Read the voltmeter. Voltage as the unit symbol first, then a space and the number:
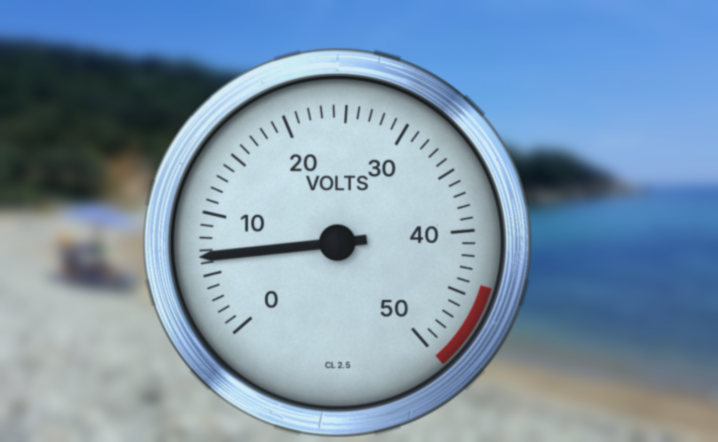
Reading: V 6.5
